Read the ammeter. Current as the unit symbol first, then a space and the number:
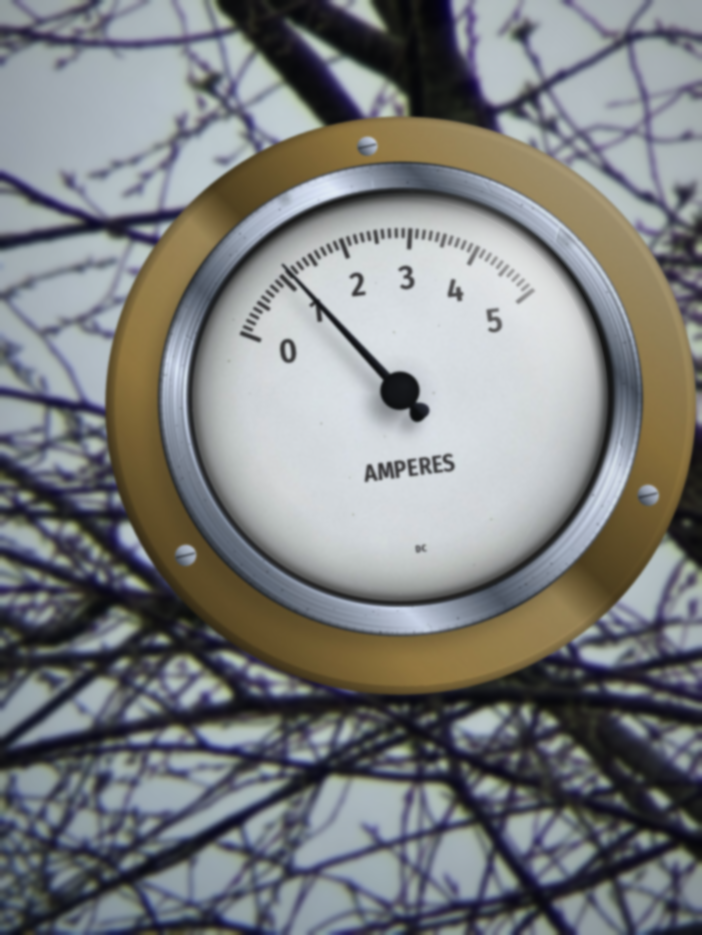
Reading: A 1.1
